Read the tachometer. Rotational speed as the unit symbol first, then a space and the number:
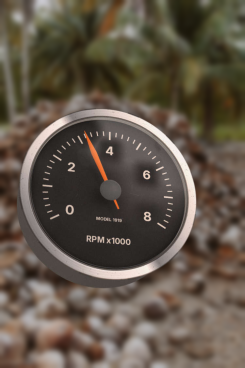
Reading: rpm 3200
